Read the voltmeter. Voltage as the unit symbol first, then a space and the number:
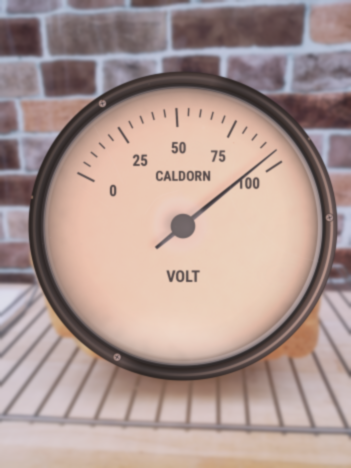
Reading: V 95
